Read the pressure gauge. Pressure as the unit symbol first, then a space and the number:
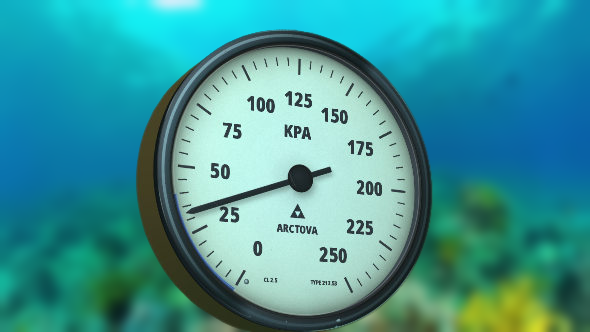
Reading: kPa 32.5
